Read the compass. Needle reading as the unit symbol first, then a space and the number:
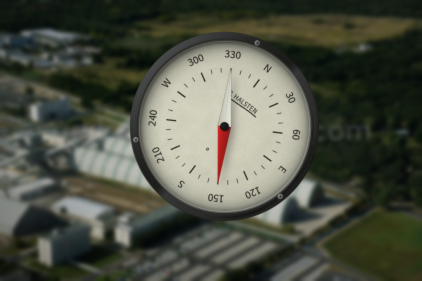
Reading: ° 150
